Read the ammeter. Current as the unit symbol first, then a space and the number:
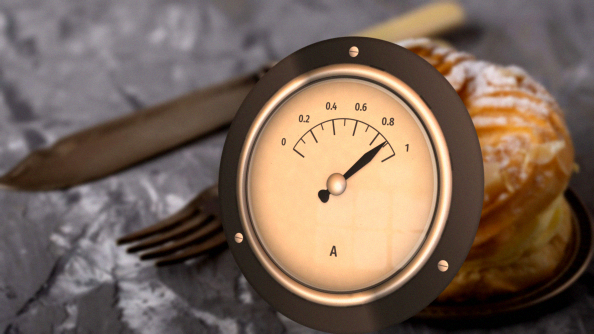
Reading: A 0.9
